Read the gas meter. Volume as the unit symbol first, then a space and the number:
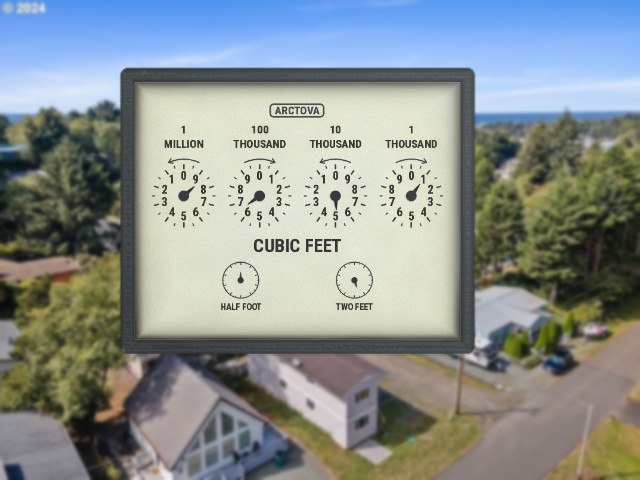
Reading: ft³ 865100
